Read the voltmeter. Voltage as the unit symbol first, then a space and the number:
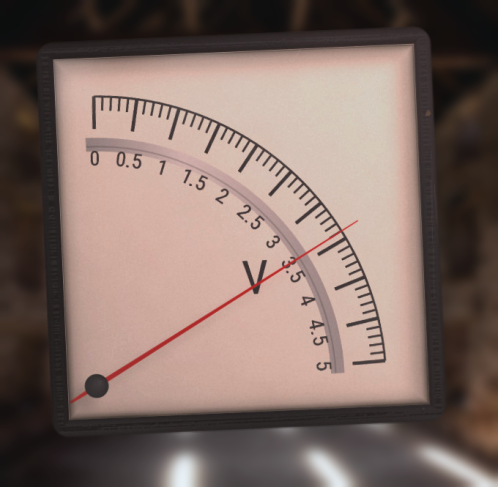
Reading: V 3.4
